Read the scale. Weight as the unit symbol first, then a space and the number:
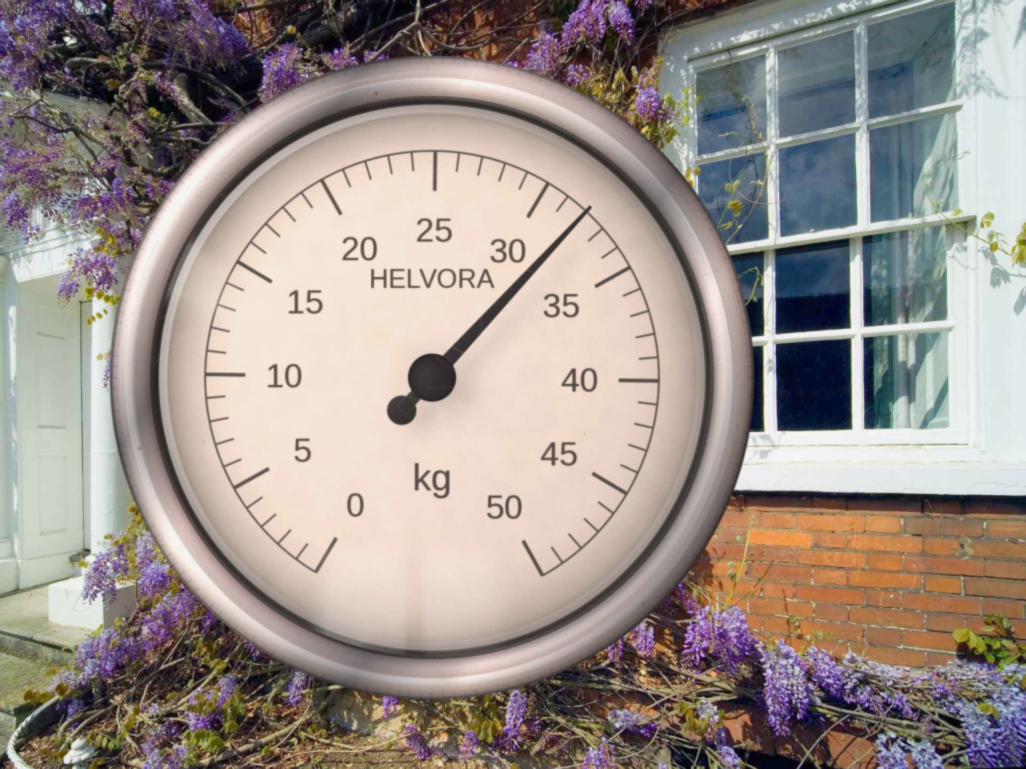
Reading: kg 32
